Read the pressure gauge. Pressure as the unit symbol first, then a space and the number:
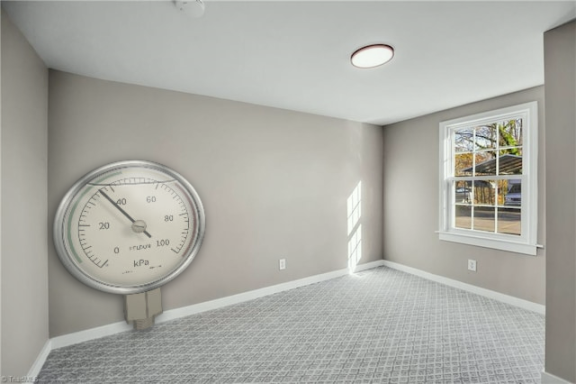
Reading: kPa 36
